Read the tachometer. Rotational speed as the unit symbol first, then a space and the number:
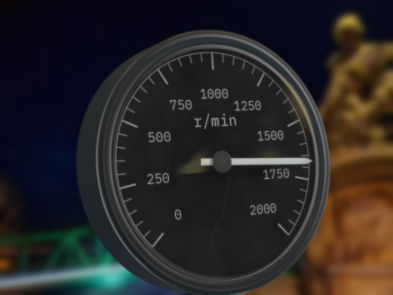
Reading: rpm 1675
